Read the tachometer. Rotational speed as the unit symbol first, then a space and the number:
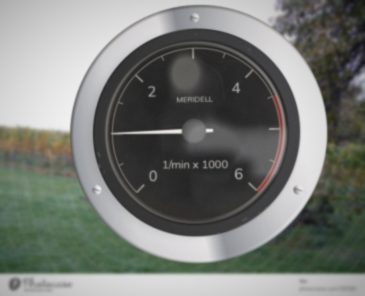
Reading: rpm 1000
